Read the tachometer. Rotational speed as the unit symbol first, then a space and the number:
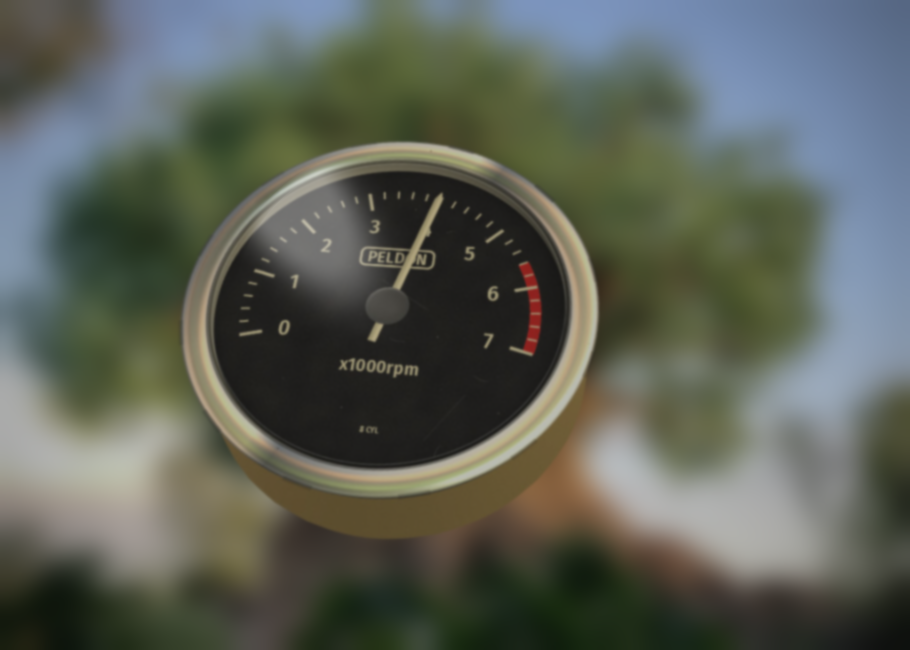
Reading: rpm 4000
